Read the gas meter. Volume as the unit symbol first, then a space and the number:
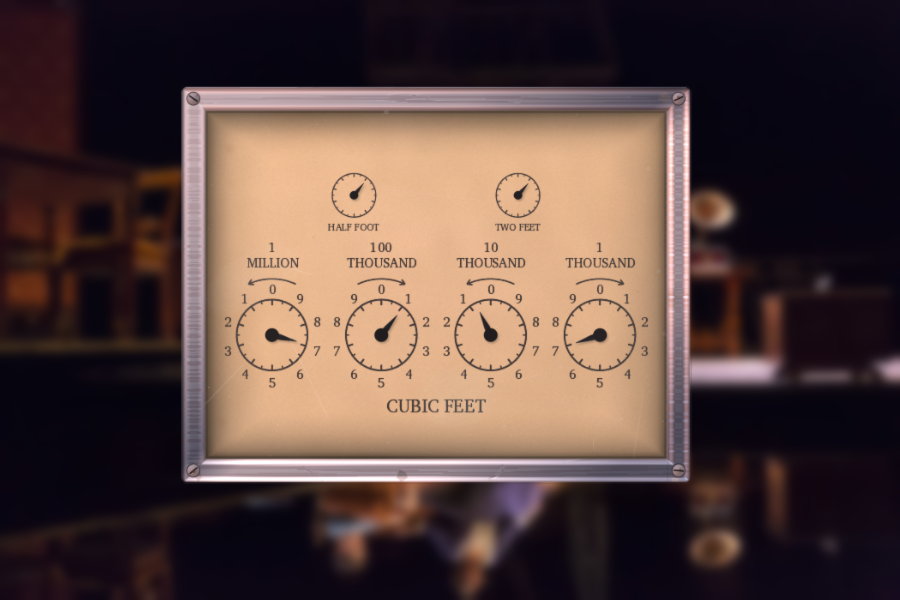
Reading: ft³ 710700
